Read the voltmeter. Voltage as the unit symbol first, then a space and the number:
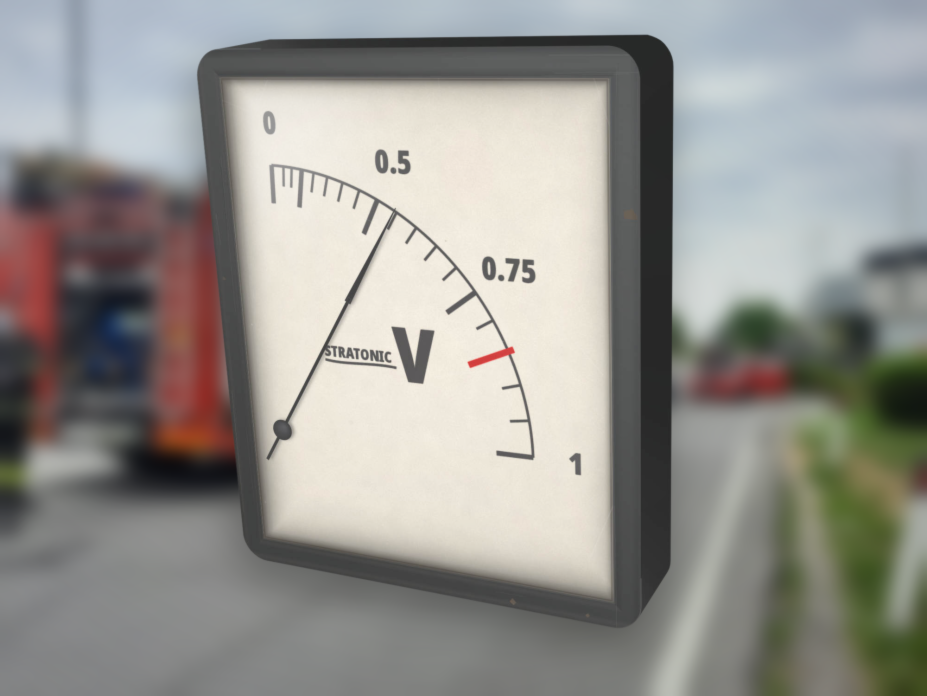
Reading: V 0.55
